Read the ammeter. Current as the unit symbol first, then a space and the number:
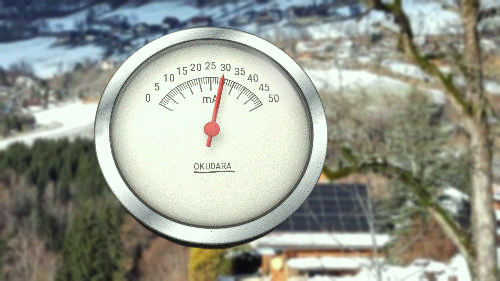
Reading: mA 30
